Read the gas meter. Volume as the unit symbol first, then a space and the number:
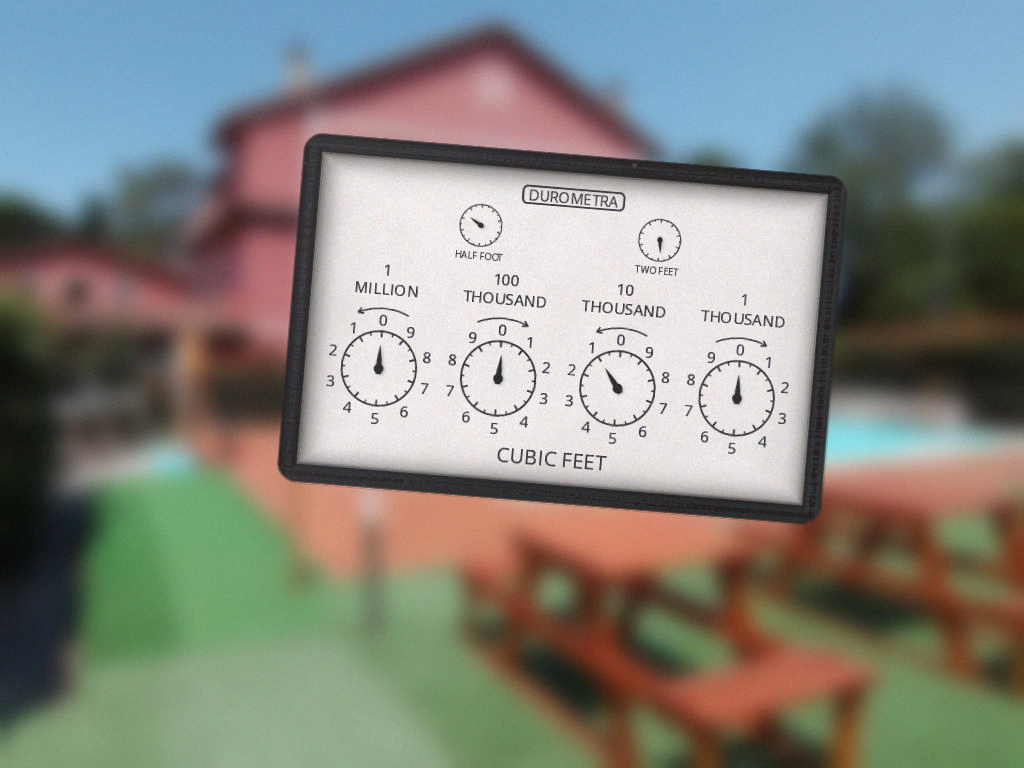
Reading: ft³ 1000
